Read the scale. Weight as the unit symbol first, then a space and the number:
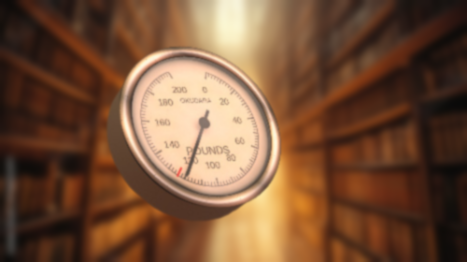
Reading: lb 120
